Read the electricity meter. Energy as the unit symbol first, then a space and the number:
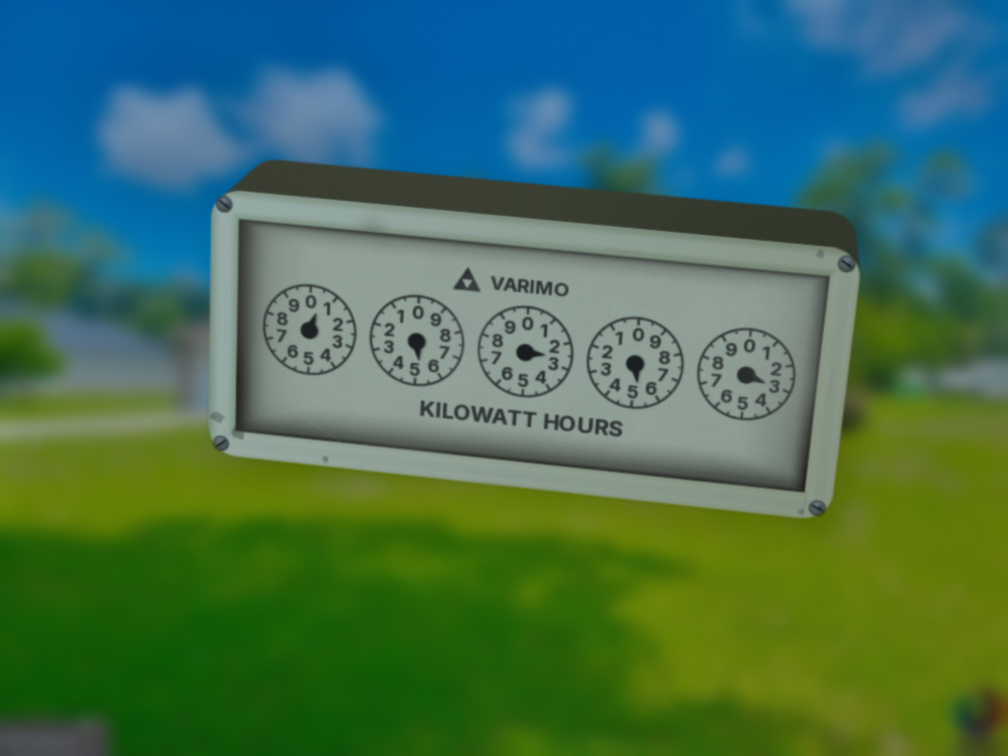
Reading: kWh 5253
